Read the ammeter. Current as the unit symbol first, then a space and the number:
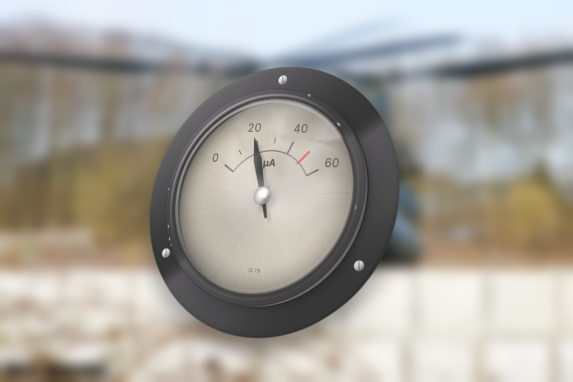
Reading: µA 20
